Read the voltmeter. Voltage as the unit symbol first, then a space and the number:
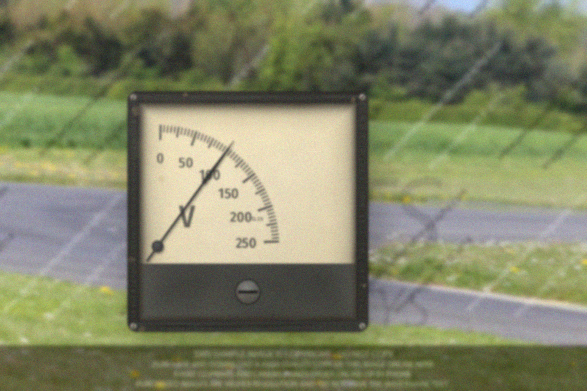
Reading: V 100
